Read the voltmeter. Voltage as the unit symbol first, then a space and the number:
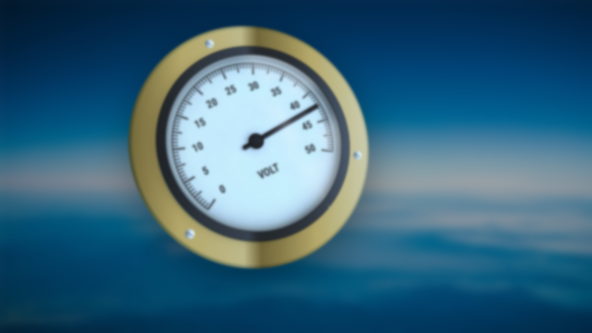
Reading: V 42.5
